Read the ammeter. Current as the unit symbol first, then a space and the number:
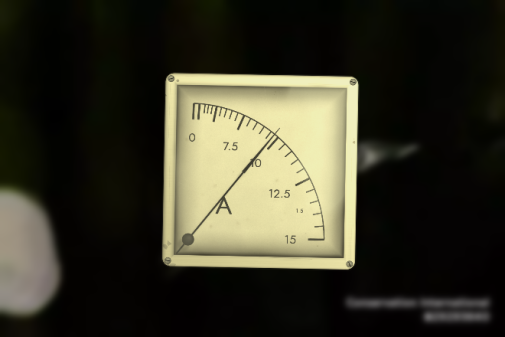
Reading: A 9.75
